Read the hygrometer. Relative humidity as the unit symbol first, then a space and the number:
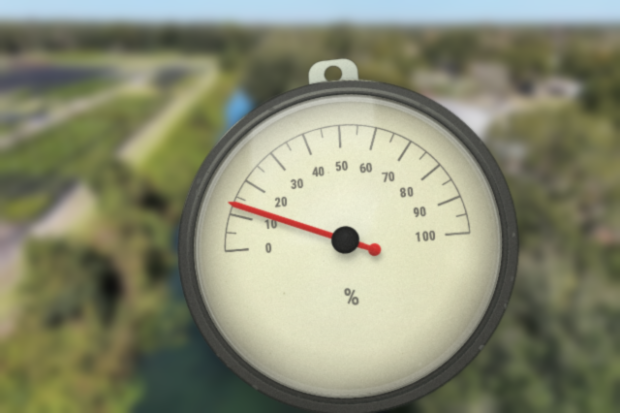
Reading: % 12.5
